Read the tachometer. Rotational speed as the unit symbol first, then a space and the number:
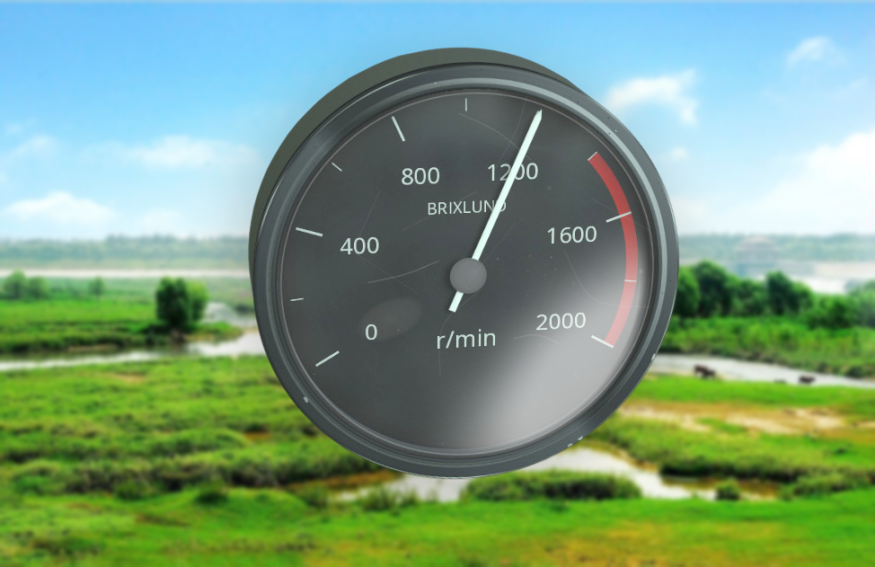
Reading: rpm 1200
